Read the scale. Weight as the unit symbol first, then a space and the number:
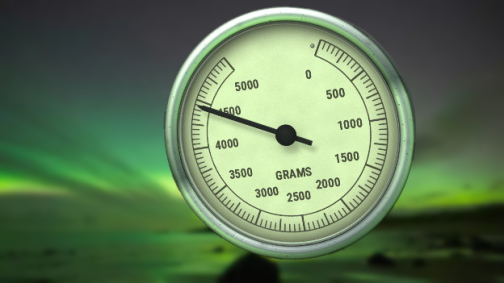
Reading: g 4450
